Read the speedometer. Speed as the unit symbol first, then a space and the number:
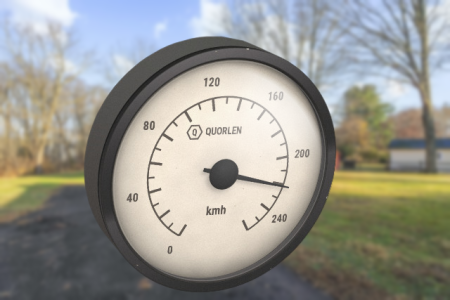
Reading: km/h 220
